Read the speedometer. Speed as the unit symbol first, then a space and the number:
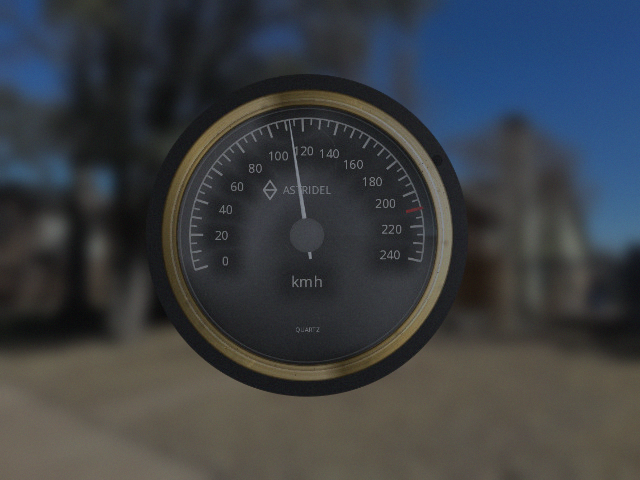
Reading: km/h 112.5
